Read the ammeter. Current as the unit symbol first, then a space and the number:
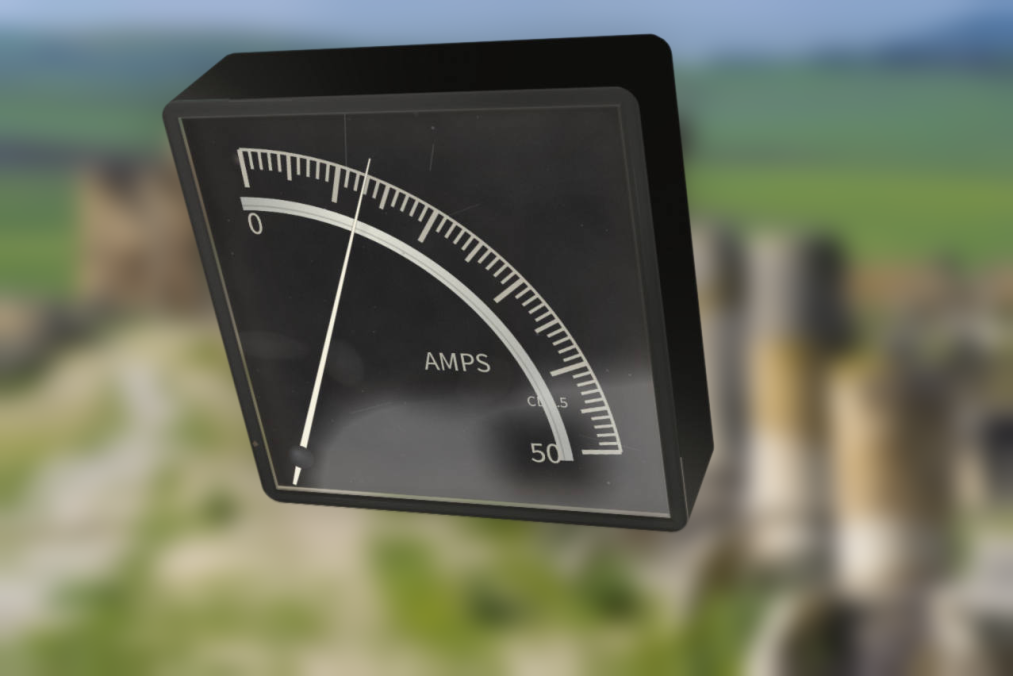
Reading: A 13
